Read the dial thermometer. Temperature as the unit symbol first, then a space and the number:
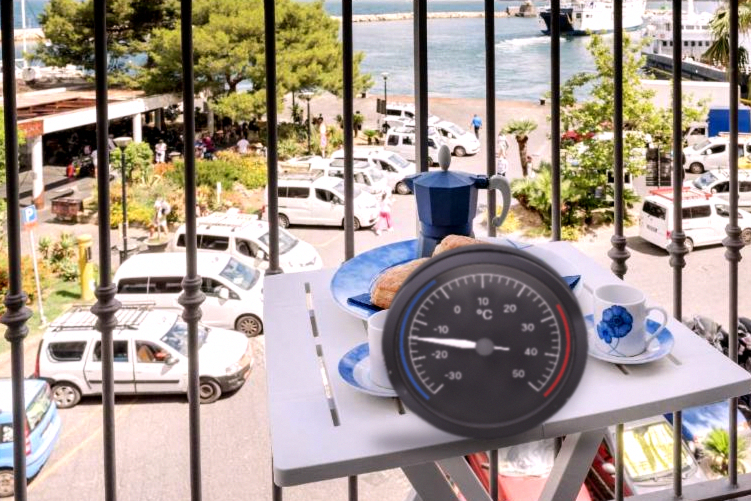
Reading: °C -14
